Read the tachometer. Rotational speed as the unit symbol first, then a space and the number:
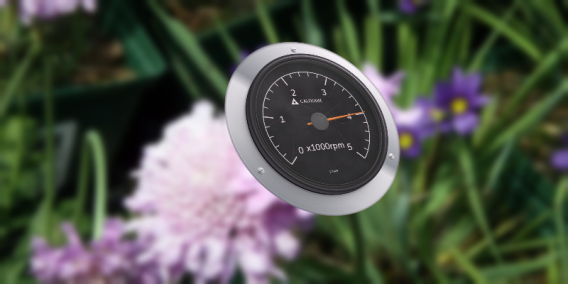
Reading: rpm 4000
